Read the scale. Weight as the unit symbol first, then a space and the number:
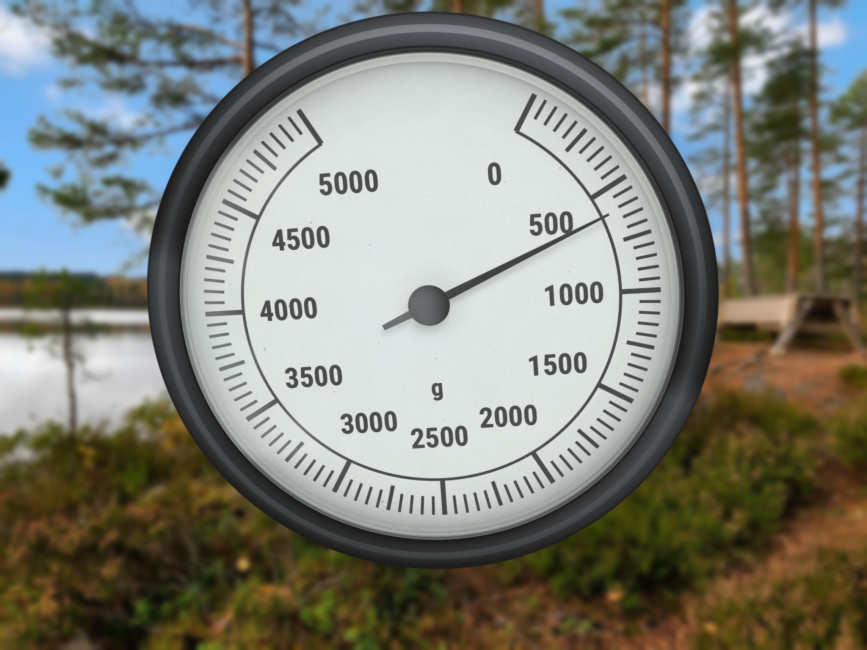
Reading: g 600
